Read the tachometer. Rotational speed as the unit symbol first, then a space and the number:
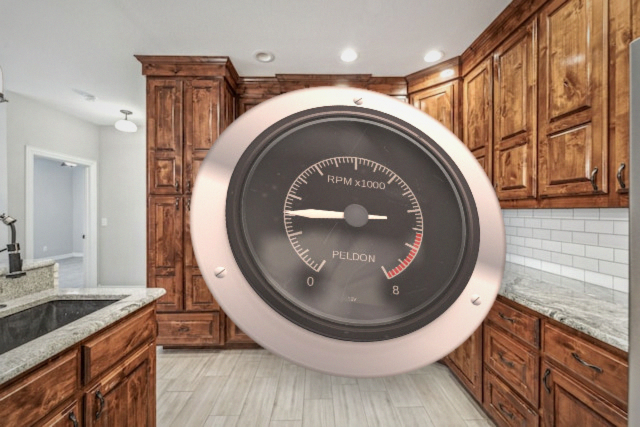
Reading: rpm 1500
